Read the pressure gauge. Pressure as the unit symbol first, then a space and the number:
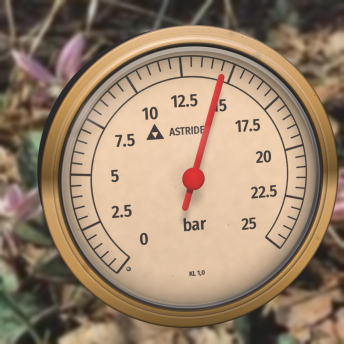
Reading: bar 14.5
